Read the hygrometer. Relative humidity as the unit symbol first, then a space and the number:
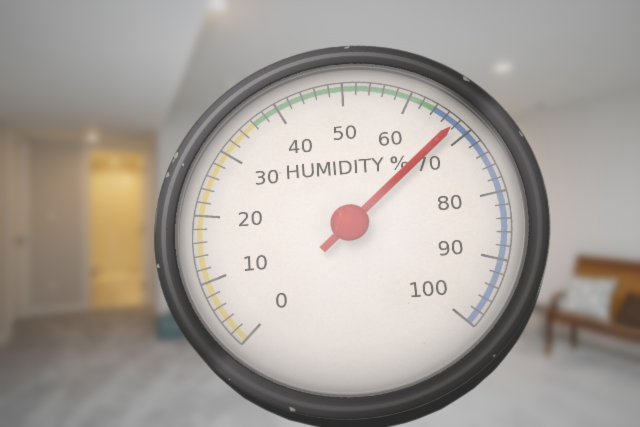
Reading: % 68
